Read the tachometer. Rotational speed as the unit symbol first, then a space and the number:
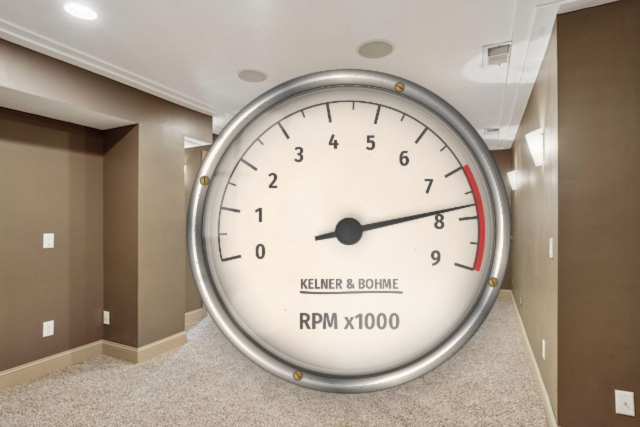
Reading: rpm 7750
